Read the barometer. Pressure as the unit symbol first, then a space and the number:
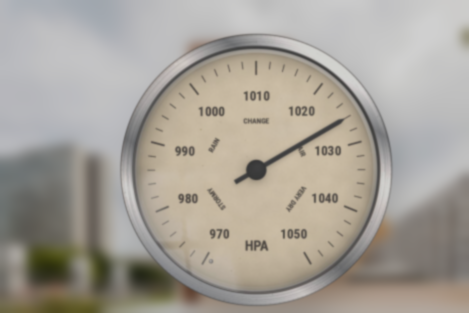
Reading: hPa 1026
